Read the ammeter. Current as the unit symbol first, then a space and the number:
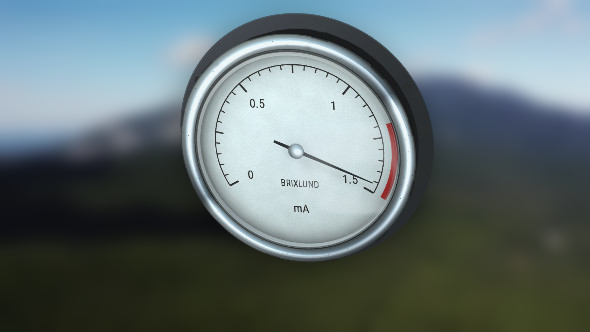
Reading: mA 1.45
